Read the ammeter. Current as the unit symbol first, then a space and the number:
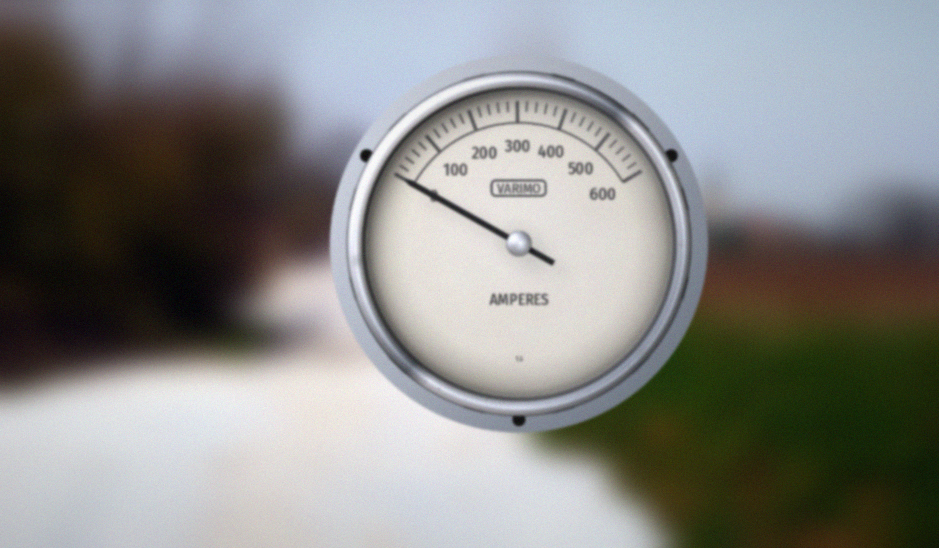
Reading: A 0
